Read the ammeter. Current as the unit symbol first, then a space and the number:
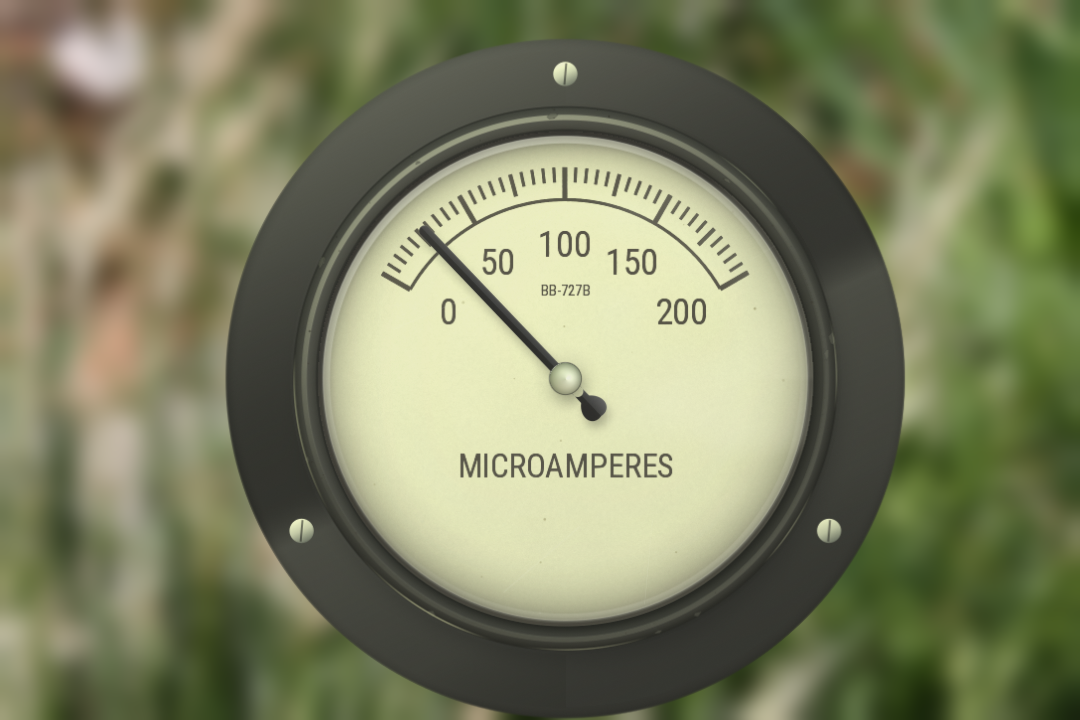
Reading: µA 27.5
